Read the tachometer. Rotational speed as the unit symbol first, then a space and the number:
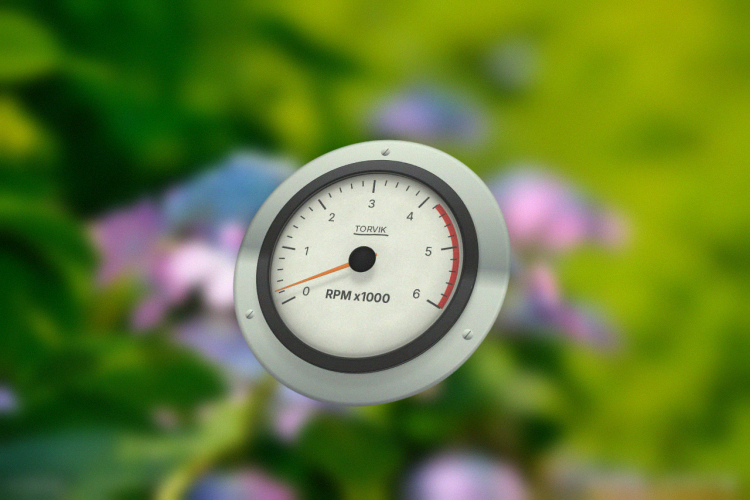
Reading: rpm 200
